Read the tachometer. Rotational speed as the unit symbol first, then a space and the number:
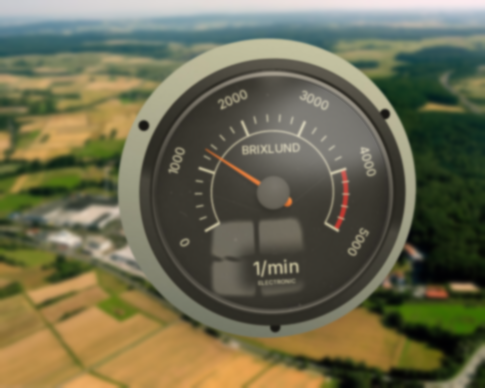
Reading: rpm 1300
